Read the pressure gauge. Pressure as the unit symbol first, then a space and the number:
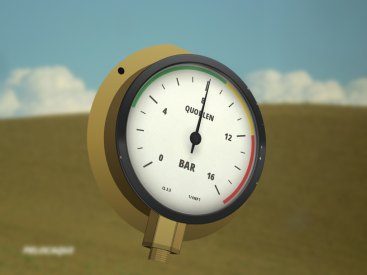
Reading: bar 8
